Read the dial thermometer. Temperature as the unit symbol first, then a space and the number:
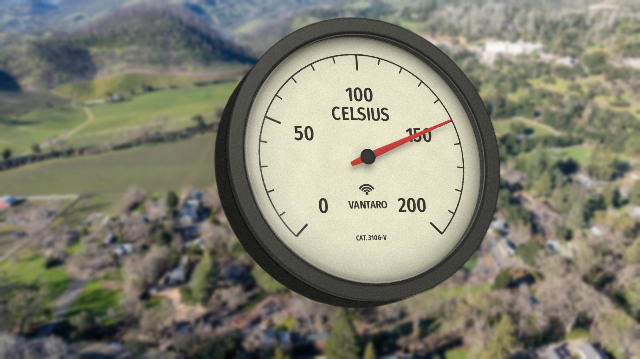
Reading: °C 150
